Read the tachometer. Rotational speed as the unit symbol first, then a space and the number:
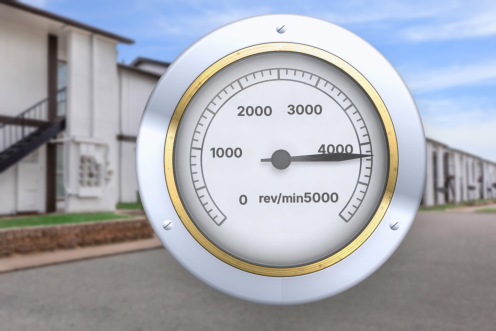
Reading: rpm 4150
